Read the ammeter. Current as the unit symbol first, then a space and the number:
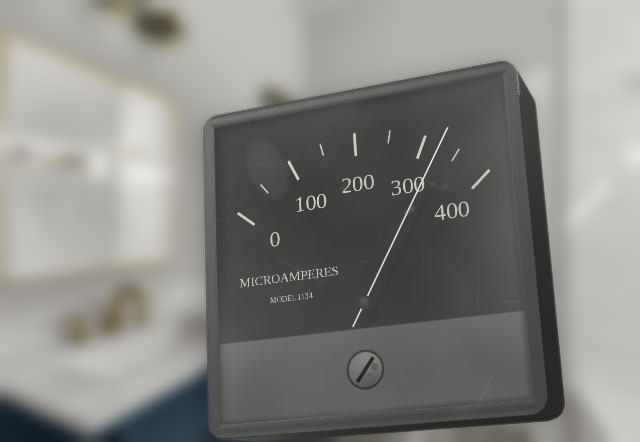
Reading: µA 325
